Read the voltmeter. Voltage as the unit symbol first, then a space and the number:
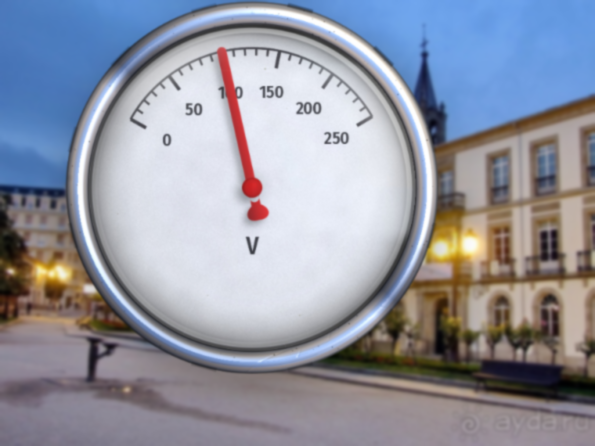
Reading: V 100
